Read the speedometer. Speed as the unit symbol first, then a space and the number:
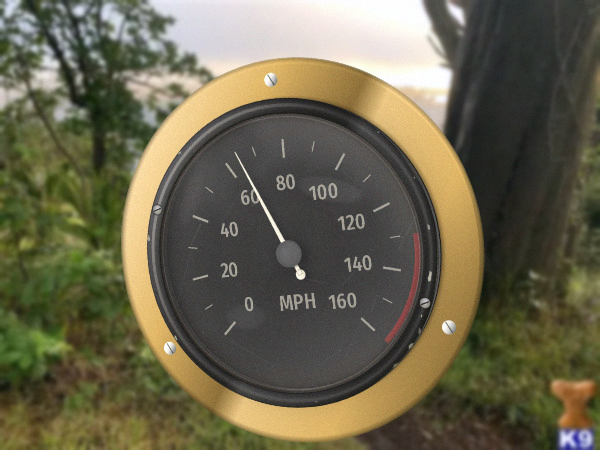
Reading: mph 65
